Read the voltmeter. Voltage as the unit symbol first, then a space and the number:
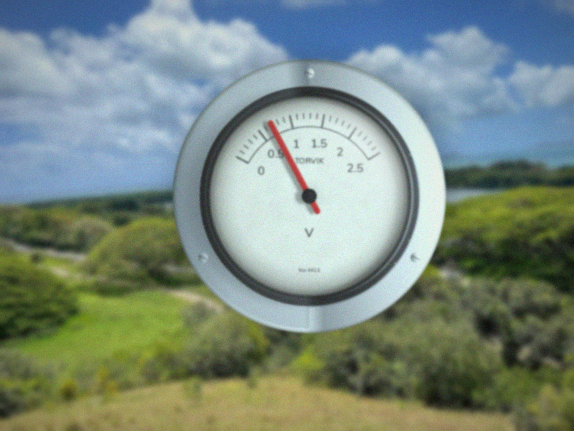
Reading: V 0.7
